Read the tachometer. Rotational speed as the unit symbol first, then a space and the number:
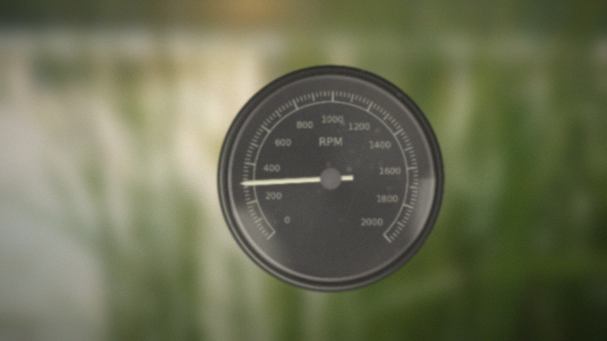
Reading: rpm 300
